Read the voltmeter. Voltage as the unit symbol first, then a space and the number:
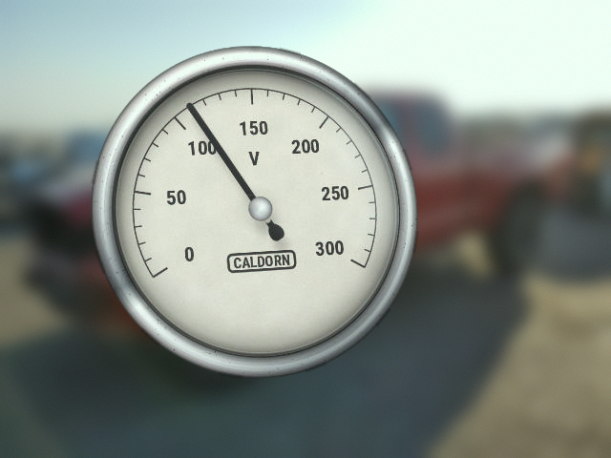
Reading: V 110
